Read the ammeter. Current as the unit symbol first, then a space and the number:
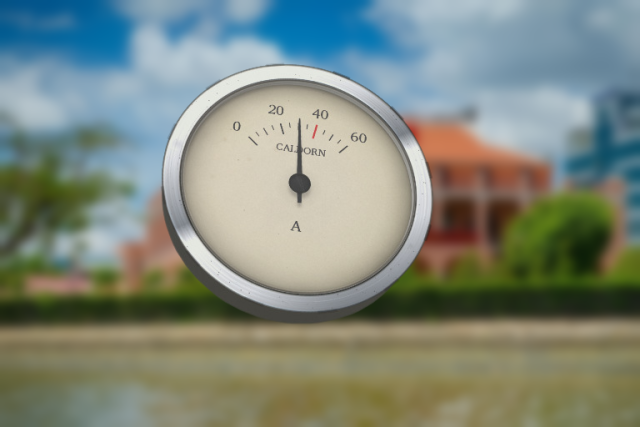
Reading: A 30
